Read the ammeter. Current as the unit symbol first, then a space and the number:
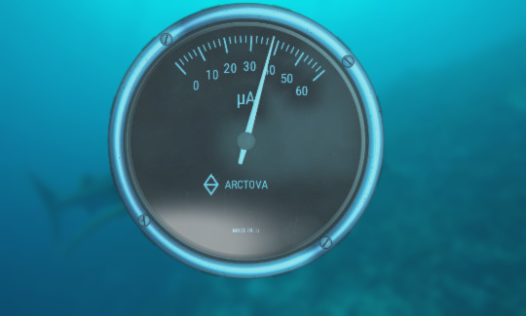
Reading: µA 38
